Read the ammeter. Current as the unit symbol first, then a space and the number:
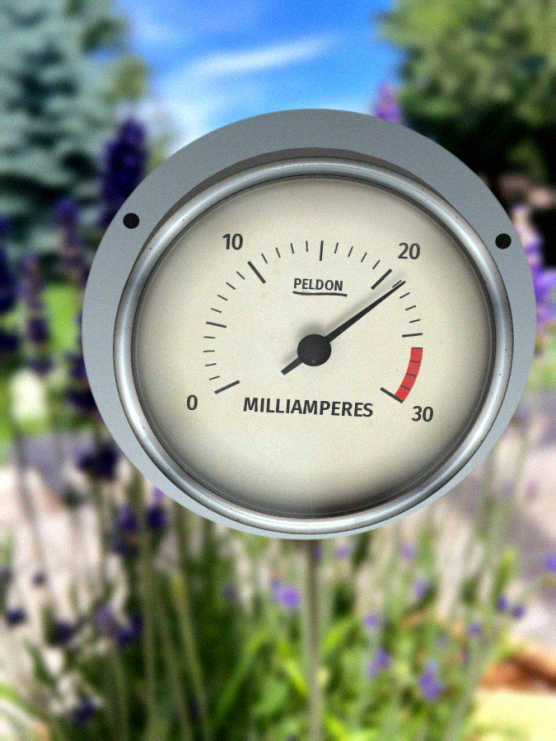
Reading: mA 21
